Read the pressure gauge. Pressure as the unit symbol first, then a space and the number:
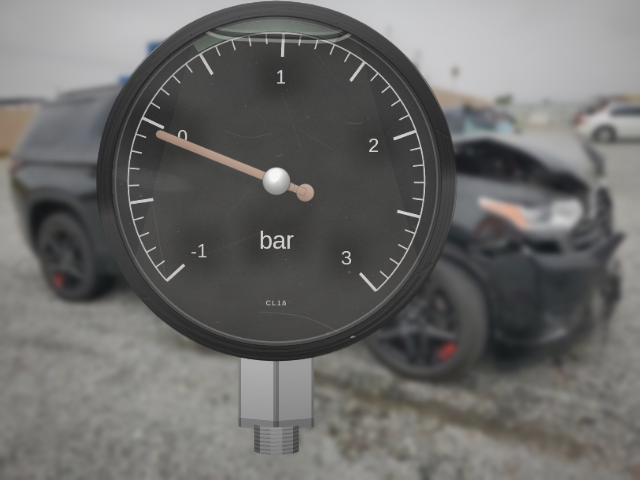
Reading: bar -0.05
